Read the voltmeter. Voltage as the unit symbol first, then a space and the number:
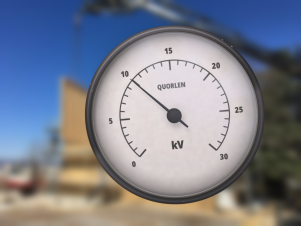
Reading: kV 10
